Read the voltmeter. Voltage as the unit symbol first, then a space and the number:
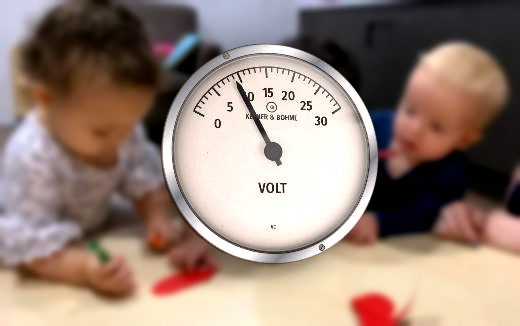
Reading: V 9
